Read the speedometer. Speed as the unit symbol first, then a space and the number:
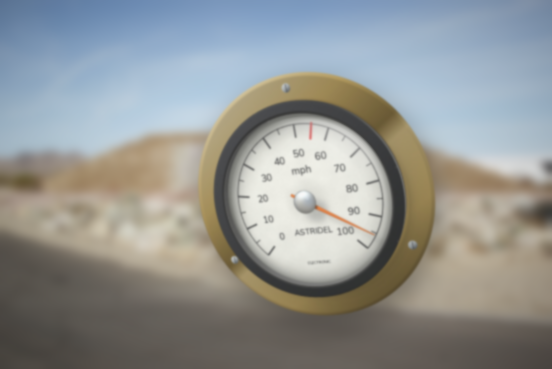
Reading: mph 95
